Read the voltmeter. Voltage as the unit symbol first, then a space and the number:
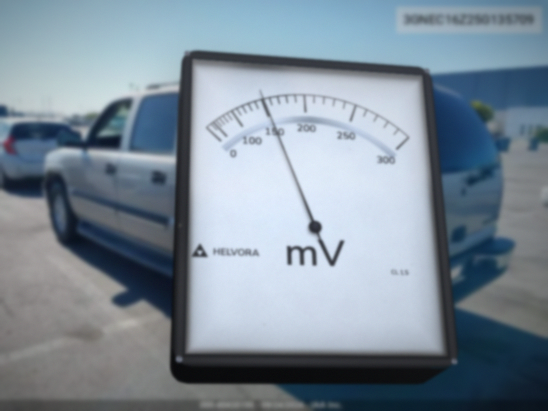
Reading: mV 150
